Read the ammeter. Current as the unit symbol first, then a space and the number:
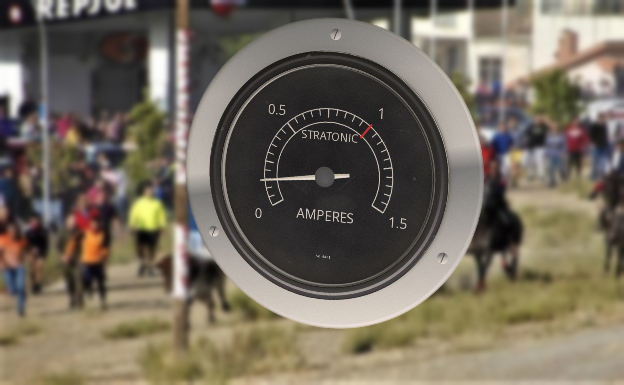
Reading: A 0.15
